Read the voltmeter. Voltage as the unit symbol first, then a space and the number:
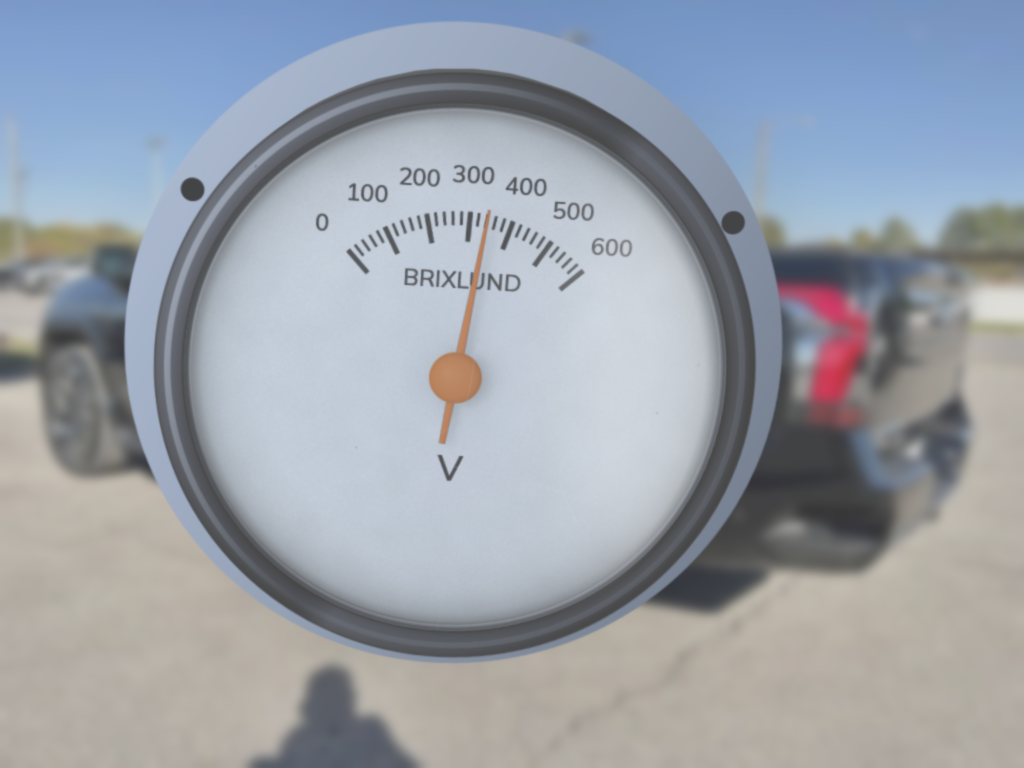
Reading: V 340
